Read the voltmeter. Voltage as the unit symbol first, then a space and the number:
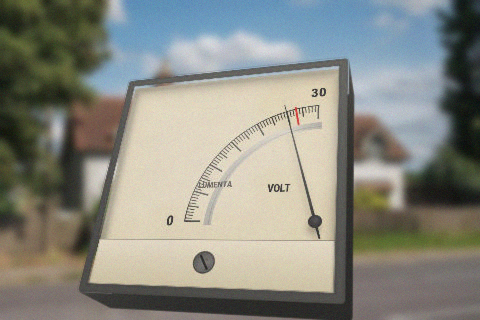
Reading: V 25
